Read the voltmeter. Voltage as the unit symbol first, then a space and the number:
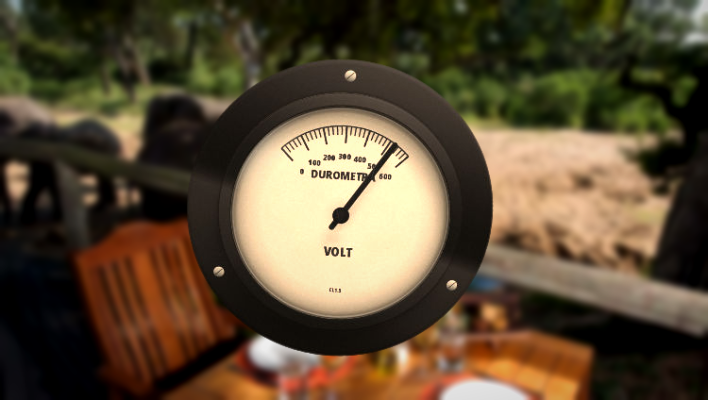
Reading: V 520
